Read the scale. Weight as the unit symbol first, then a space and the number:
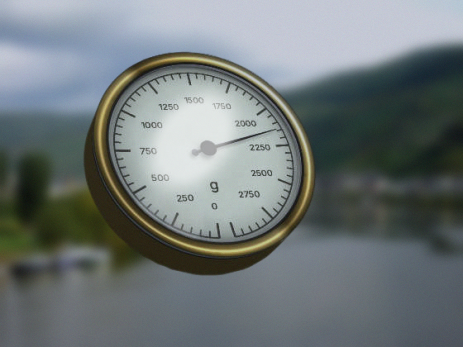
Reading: g 2150
